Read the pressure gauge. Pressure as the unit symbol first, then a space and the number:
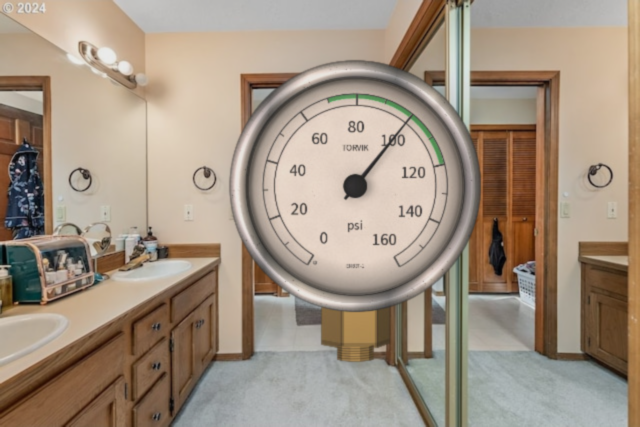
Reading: psi 100
